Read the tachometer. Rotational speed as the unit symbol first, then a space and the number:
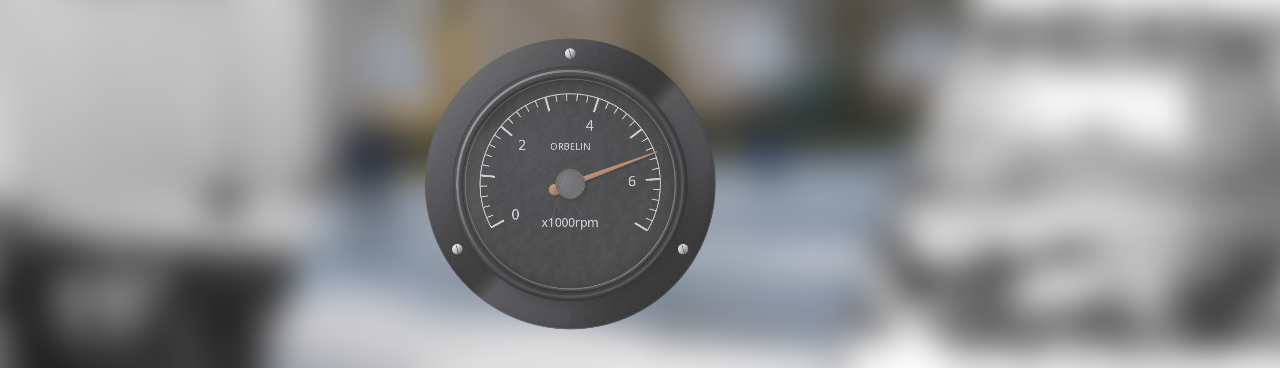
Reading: rpm 5500
